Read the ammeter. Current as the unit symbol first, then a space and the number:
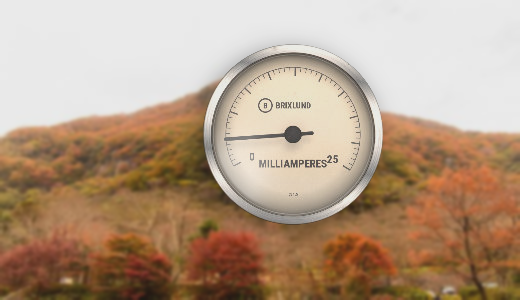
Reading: mA 2.5
